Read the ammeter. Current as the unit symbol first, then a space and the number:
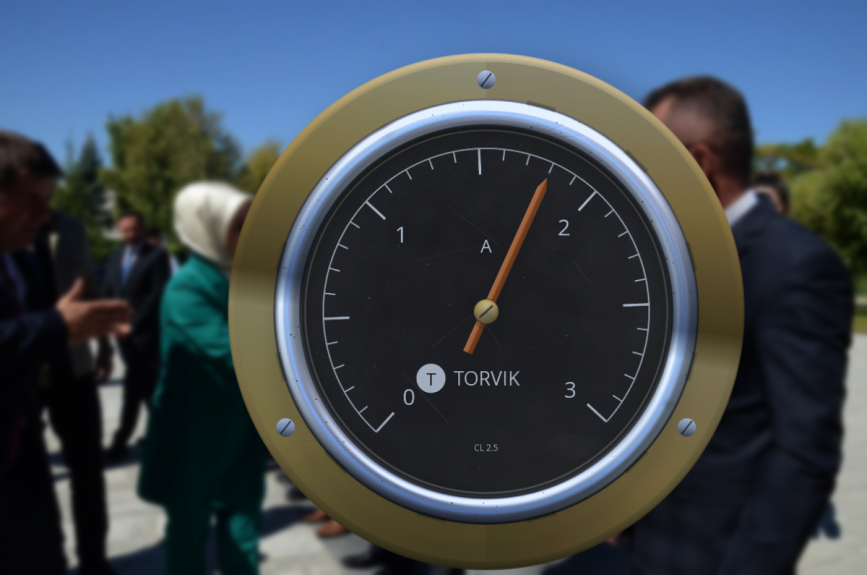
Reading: A 1.8
